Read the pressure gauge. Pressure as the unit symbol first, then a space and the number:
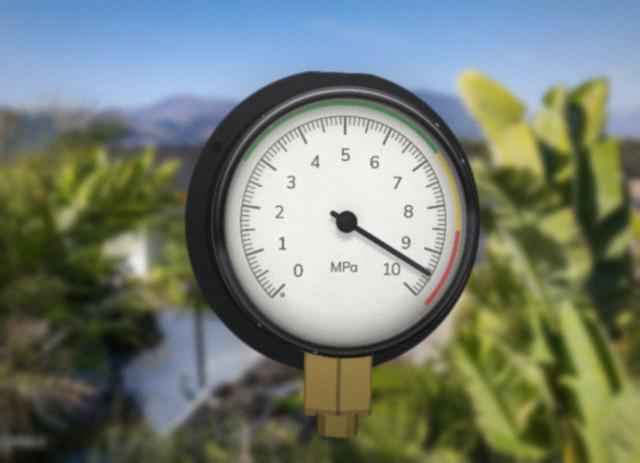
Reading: MPa 9.5
